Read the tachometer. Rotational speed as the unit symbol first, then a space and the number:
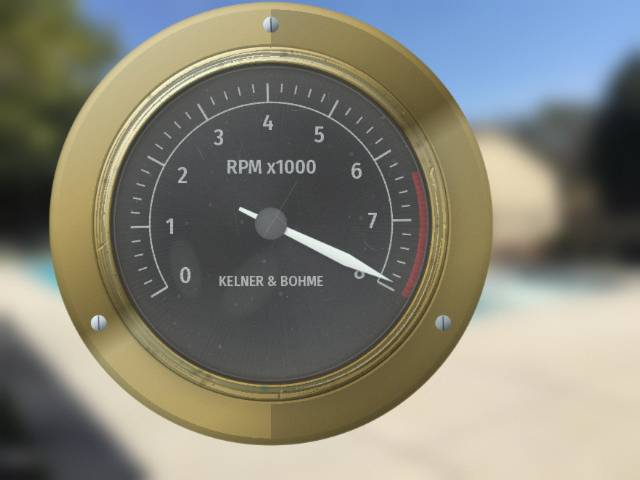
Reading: rpm 7900
